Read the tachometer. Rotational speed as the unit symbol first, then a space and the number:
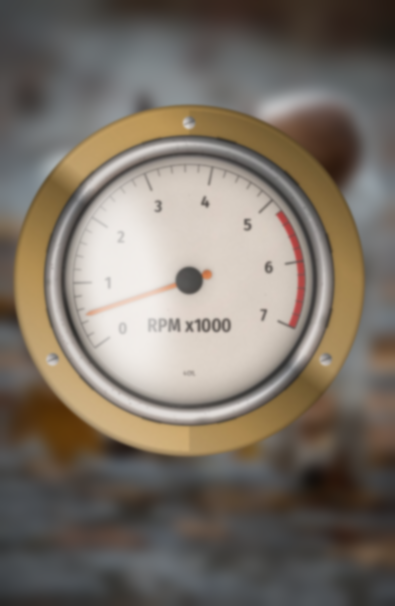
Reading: rpm 500
